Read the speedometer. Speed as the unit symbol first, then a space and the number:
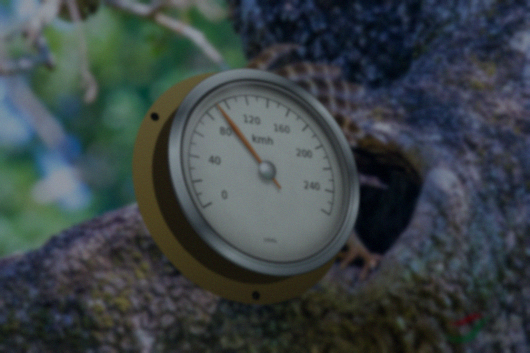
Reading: km/h 90
